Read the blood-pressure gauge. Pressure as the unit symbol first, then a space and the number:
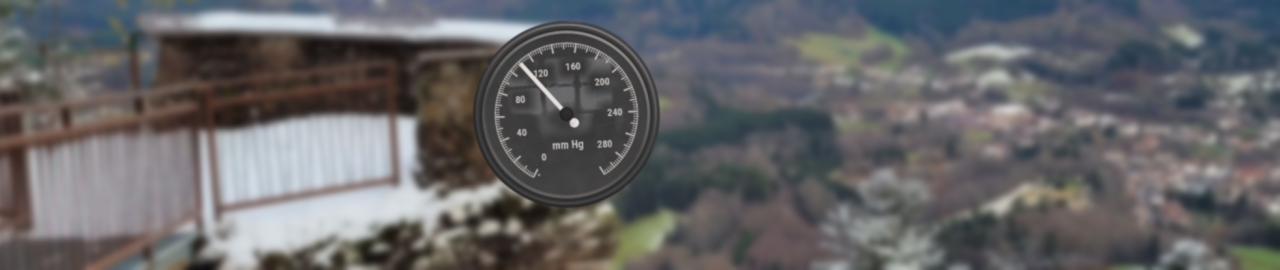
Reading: mmHg 110
